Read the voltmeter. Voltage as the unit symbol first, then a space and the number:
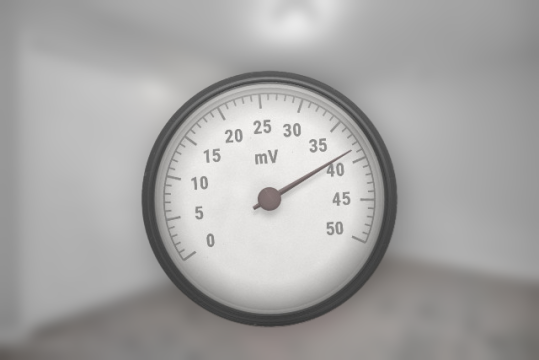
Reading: mV 38.5
